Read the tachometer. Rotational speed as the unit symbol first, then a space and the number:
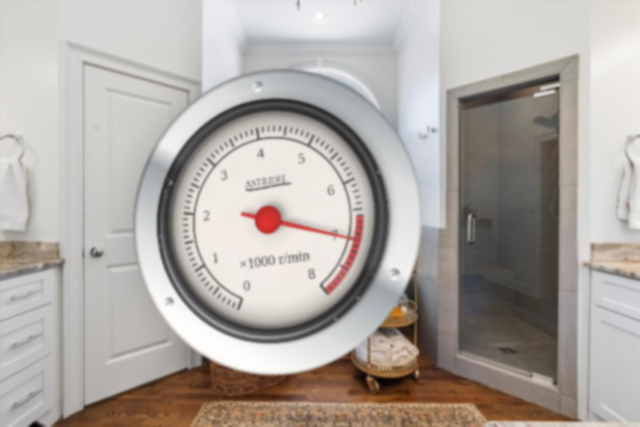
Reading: rpm 7000
